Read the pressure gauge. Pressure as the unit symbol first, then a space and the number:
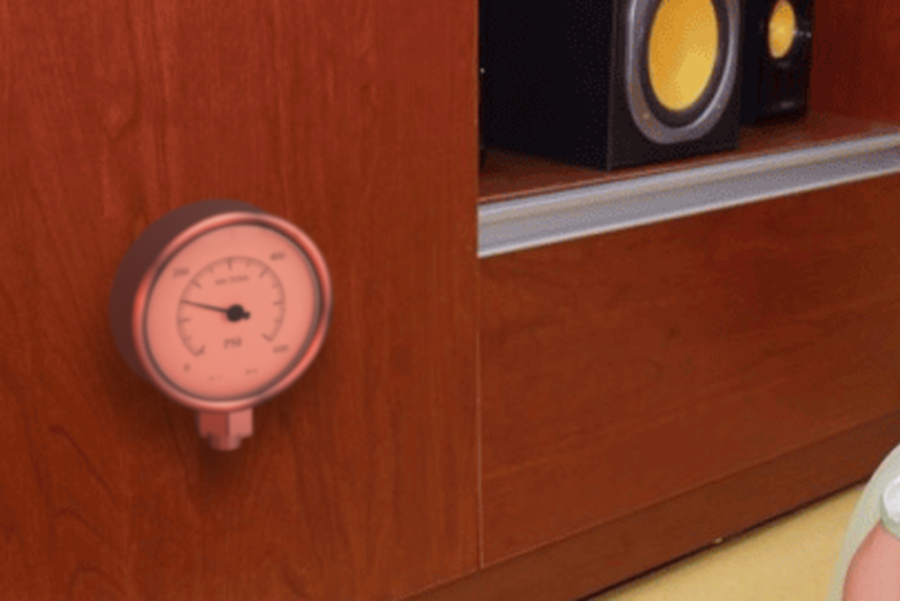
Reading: psi 150
